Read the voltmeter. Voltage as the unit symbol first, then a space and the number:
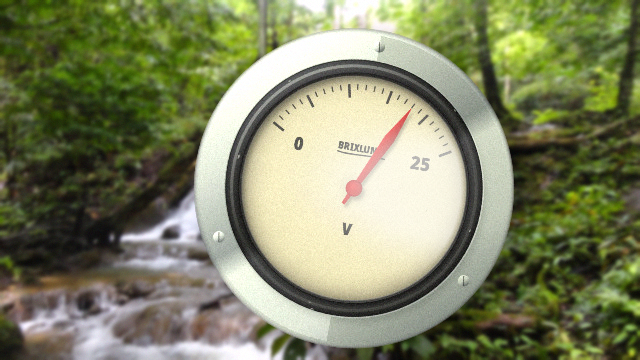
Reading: V 18
